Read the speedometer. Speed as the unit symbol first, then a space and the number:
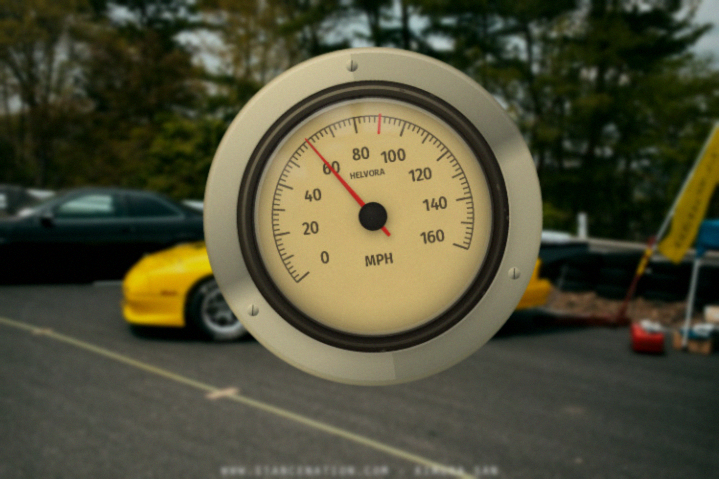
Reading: mph 60
